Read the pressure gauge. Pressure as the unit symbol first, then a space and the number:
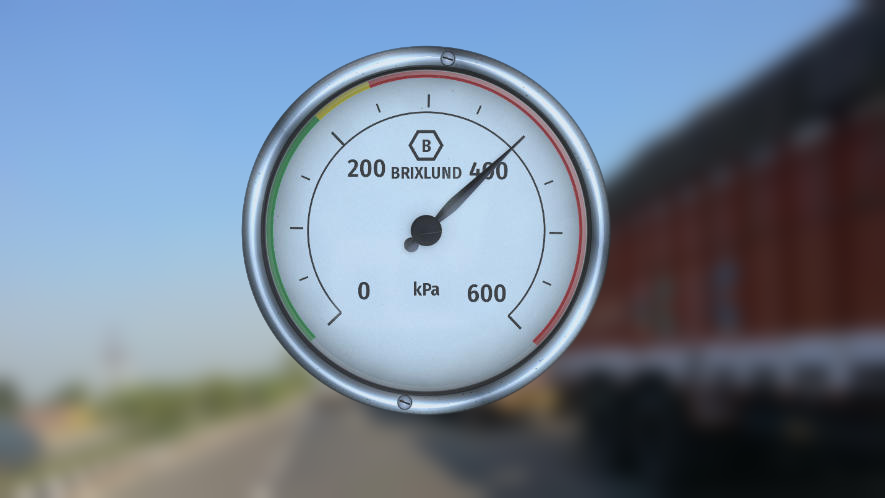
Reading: kPa 400
